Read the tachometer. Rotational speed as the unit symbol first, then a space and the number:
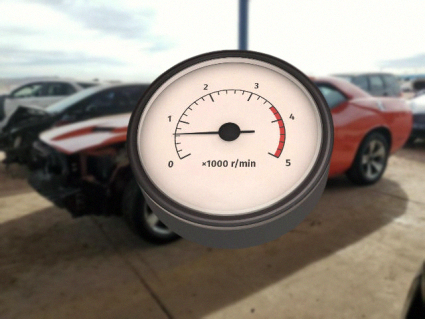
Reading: rpm 600
